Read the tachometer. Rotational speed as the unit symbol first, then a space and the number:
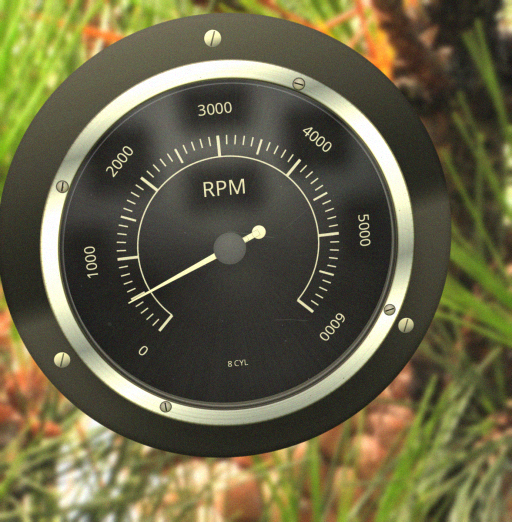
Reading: rpm 500
